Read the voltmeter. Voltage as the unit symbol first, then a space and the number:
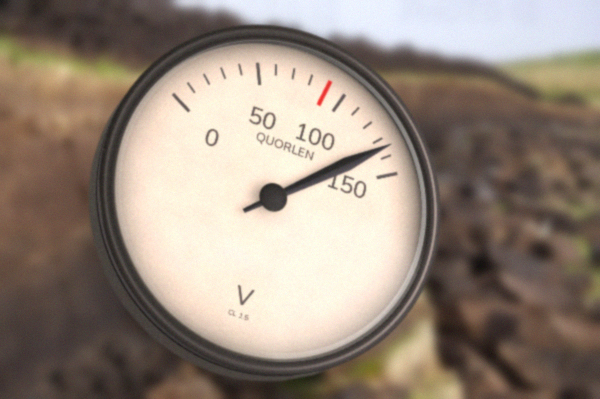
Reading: V 135
